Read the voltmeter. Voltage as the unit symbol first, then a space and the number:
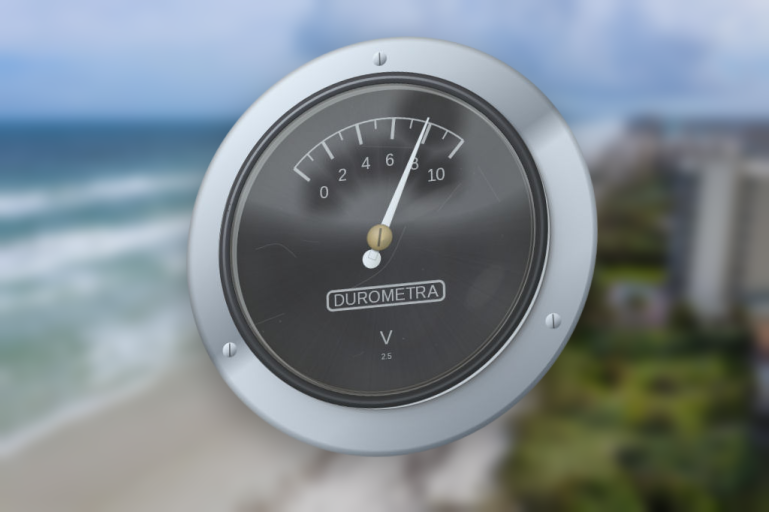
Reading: V 8
